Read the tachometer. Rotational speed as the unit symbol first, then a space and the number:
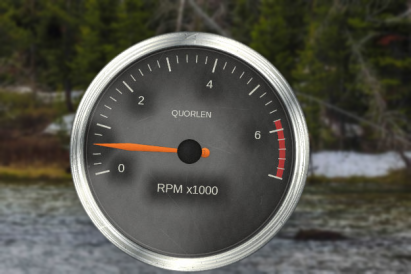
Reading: rpm 600
